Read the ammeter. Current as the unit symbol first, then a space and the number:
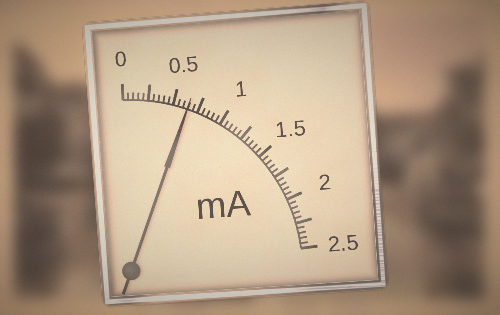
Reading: mA 0.65
